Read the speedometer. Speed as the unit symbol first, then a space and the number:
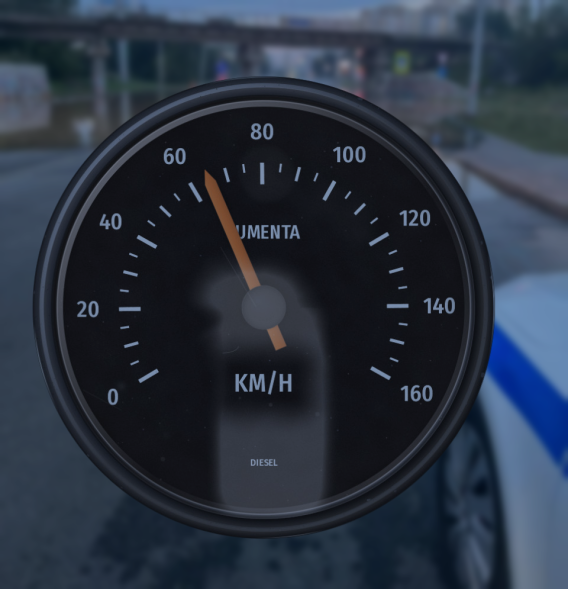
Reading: km/h 65
